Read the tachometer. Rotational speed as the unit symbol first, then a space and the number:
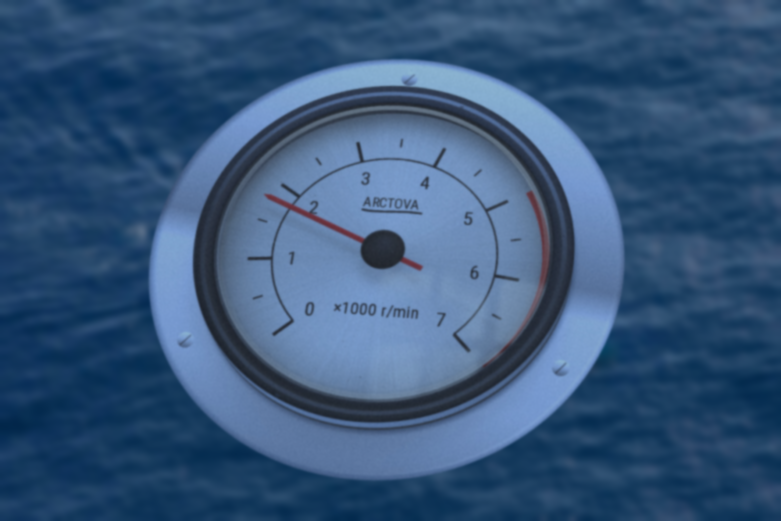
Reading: rpm 1750
